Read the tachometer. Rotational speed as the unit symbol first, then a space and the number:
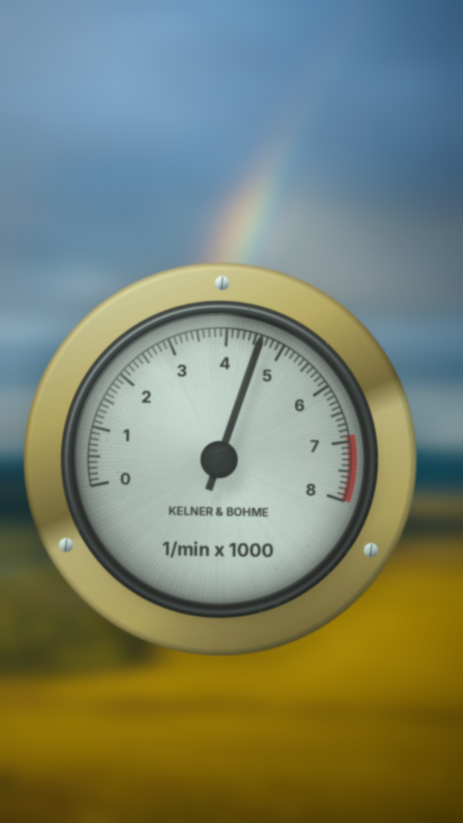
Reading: rpm 4600
